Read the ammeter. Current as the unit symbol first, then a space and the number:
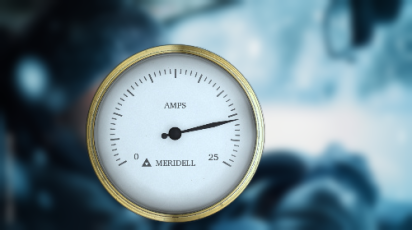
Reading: A 20.5
